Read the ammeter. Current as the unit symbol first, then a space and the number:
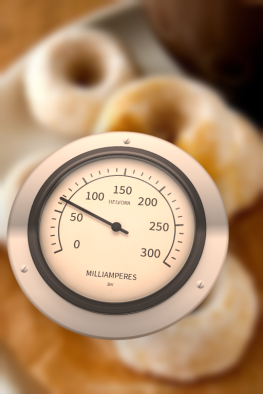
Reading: mA 65
